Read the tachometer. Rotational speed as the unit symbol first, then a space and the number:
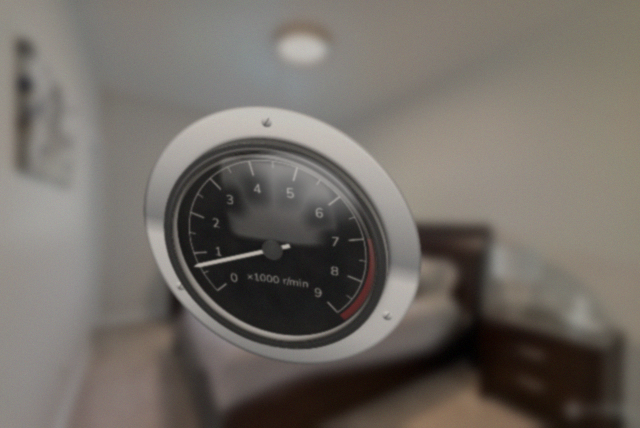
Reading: rpm 750
